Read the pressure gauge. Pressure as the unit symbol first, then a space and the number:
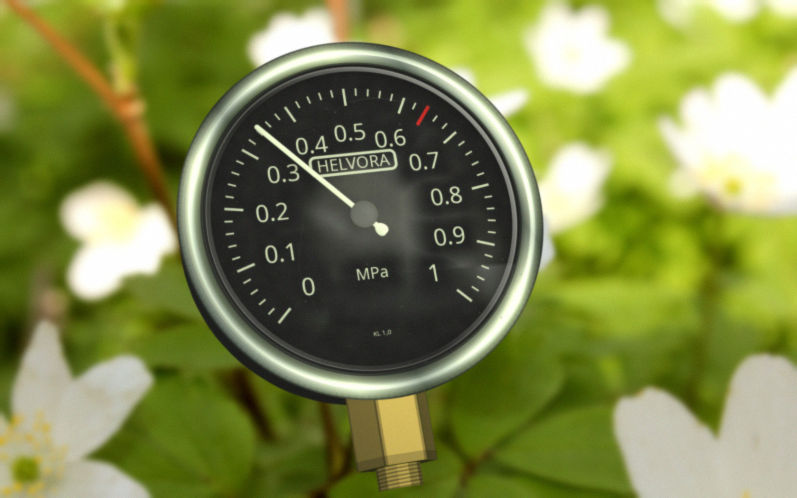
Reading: MPa 0.34
